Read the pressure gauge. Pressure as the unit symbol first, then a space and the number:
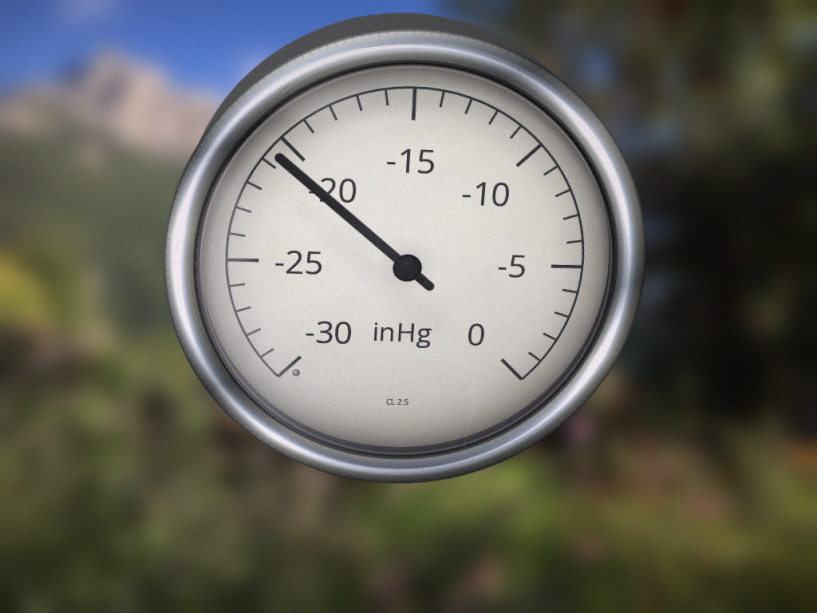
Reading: inHg -20.5
